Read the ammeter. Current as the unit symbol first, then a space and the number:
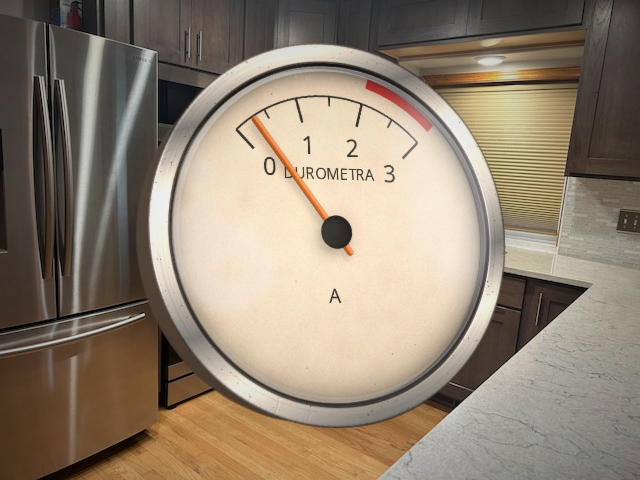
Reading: A 0.25
